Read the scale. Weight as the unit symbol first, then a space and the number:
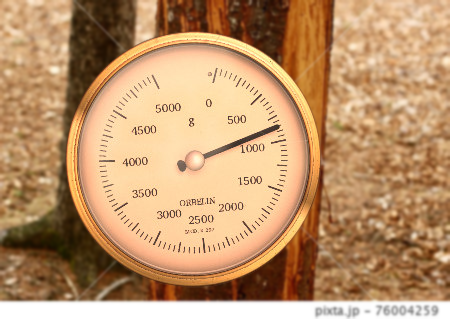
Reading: g 850
